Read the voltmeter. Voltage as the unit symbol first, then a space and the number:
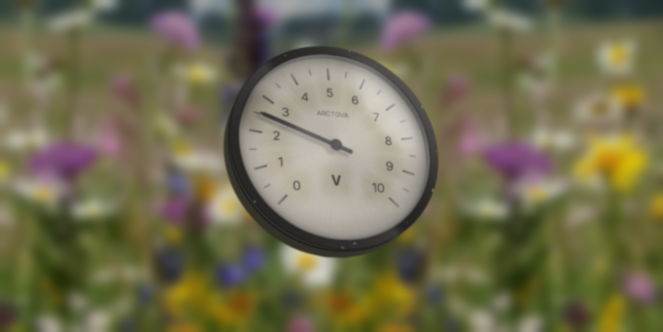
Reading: V 2.5
